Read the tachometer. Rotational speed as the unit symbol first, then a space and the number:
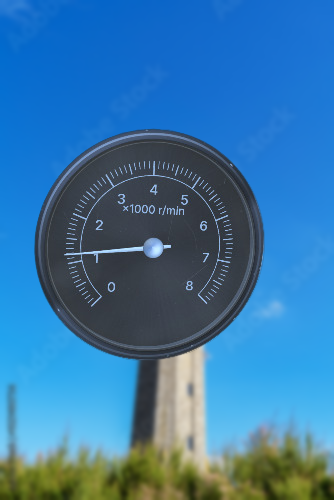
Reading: rpm 1200
